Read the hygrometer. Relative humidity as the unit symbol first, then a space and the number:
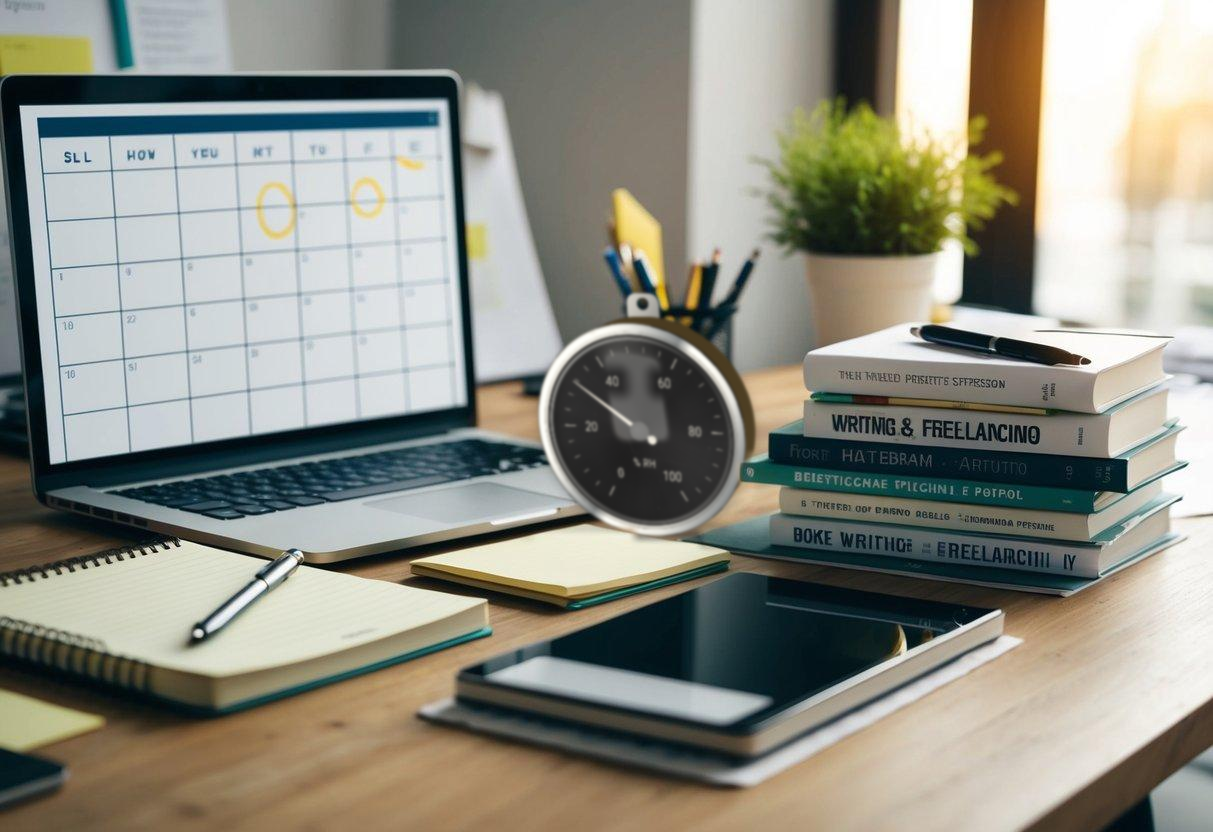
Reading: % 32
